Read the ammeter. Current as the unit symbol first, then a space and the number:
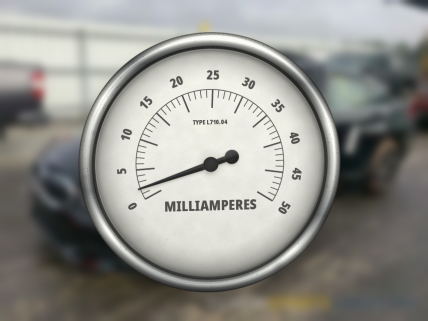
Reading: mA 2
